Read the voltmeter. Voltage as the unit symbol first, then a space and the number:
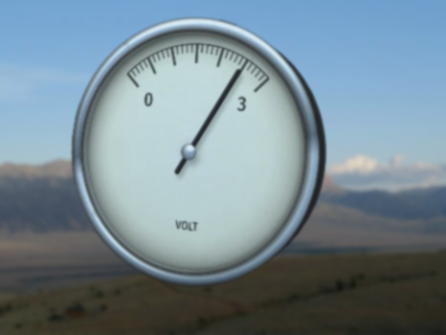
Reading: V 2.5
